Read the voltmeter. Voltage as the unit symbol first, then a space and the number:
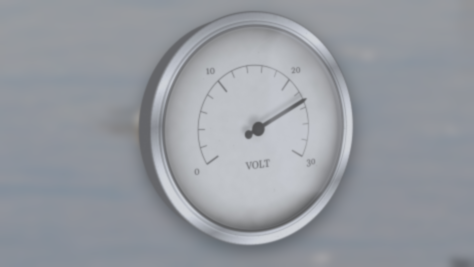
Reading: V 23
